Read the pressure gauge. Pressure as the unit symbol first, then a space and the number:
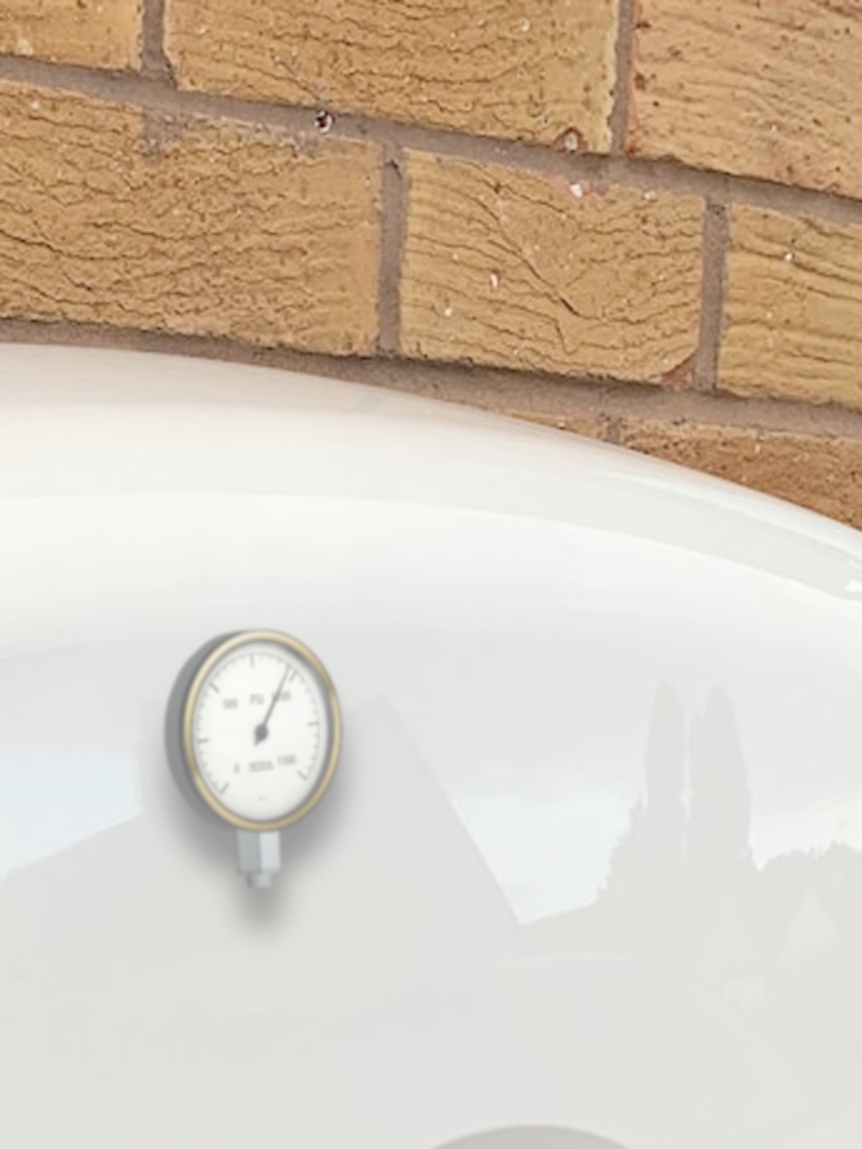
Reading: psi 950
